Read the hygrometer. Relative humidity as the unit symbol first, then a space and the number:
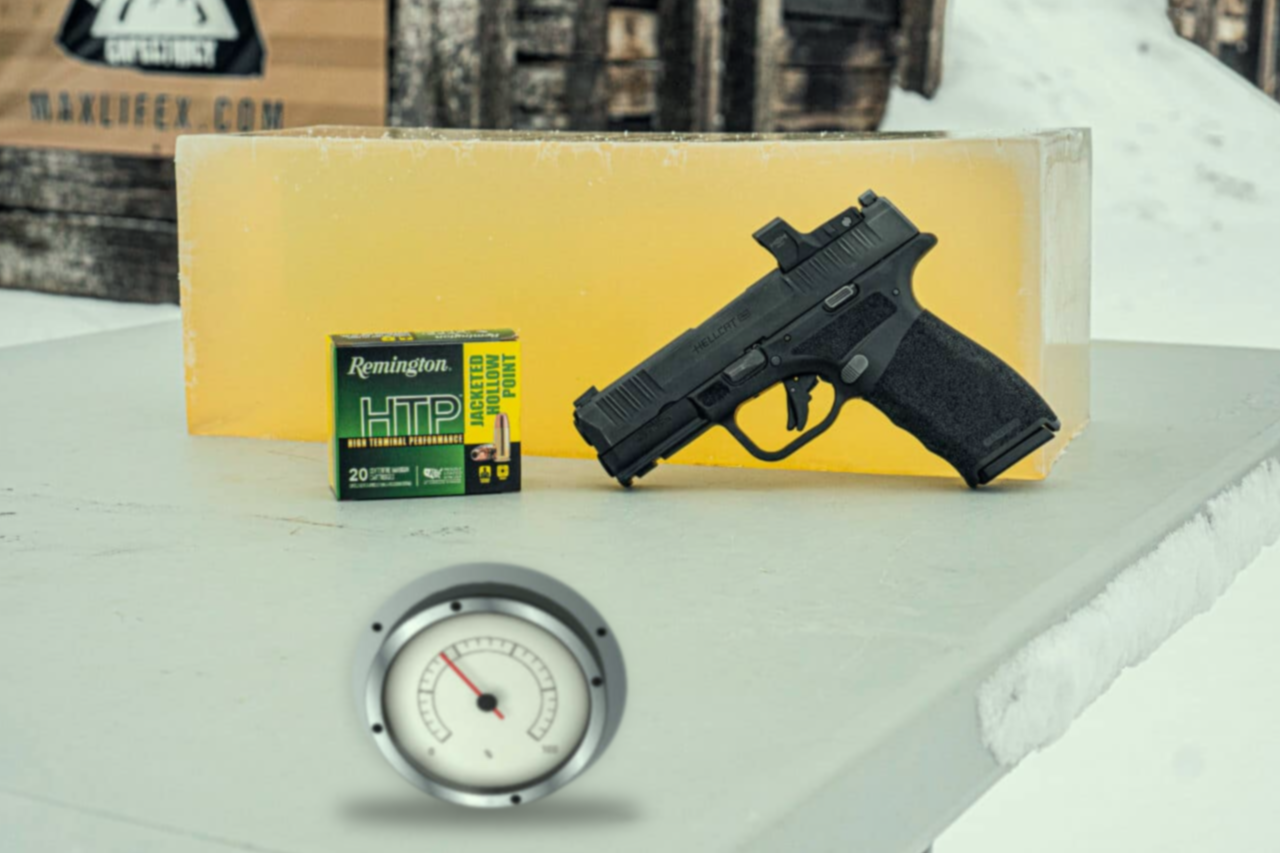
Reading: % 36
